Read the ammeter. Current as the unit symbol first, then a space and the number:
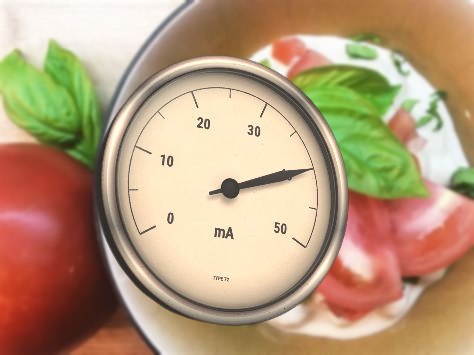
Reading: mA 40
